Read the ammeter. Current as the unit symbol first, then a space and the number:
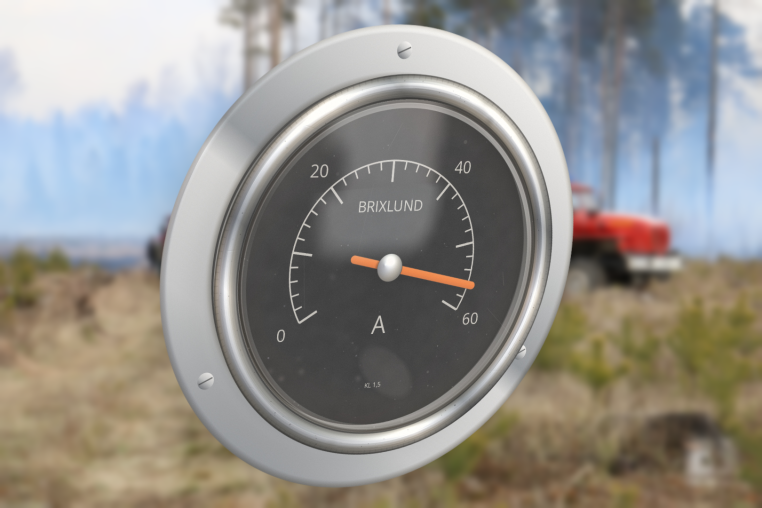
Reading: A 56
